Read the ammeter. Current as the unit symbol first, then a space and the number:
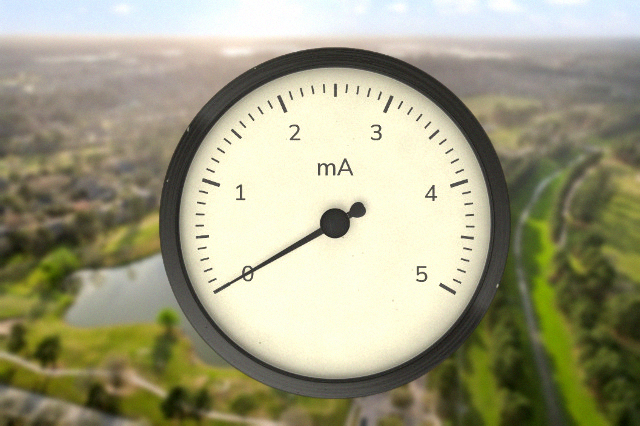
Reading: mA 0
